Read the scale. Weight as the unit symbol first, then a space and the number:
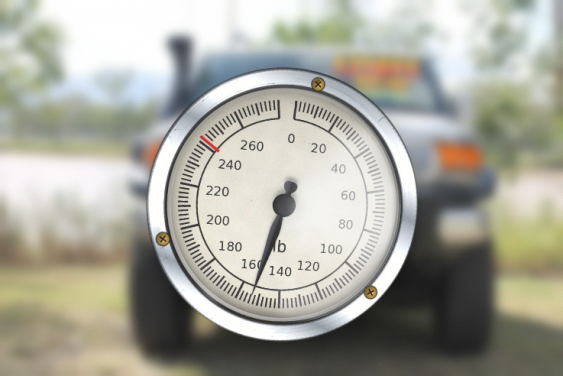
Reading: lb 154
